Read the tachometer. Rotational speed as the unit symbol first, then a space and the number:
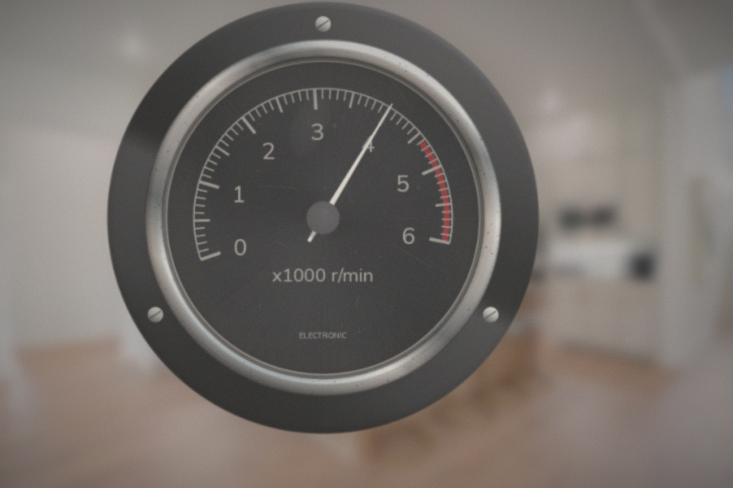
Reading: rpm 4000
